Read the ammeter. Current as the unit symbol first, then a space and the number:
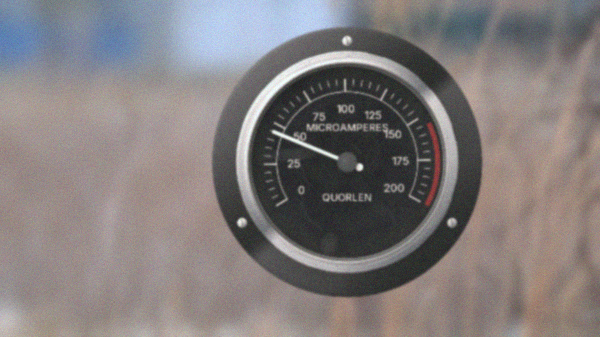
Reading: µA 45
